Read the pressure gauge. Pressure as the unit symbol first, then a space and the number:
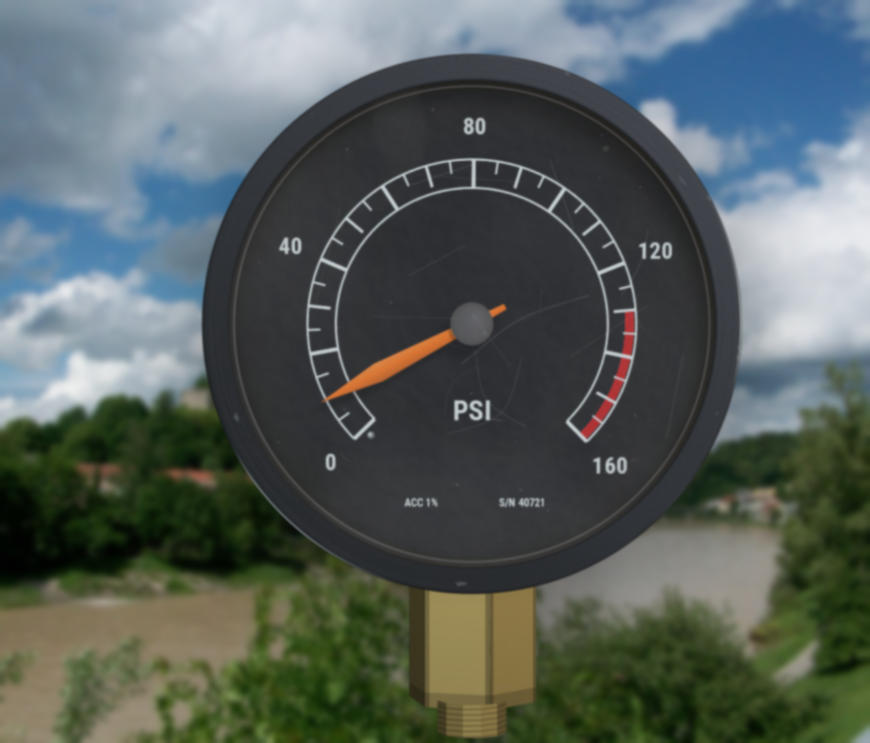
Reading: psi 10
